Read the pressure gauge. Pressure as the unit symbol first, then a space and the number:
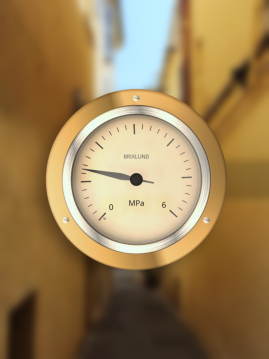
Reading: MPa 1.3
